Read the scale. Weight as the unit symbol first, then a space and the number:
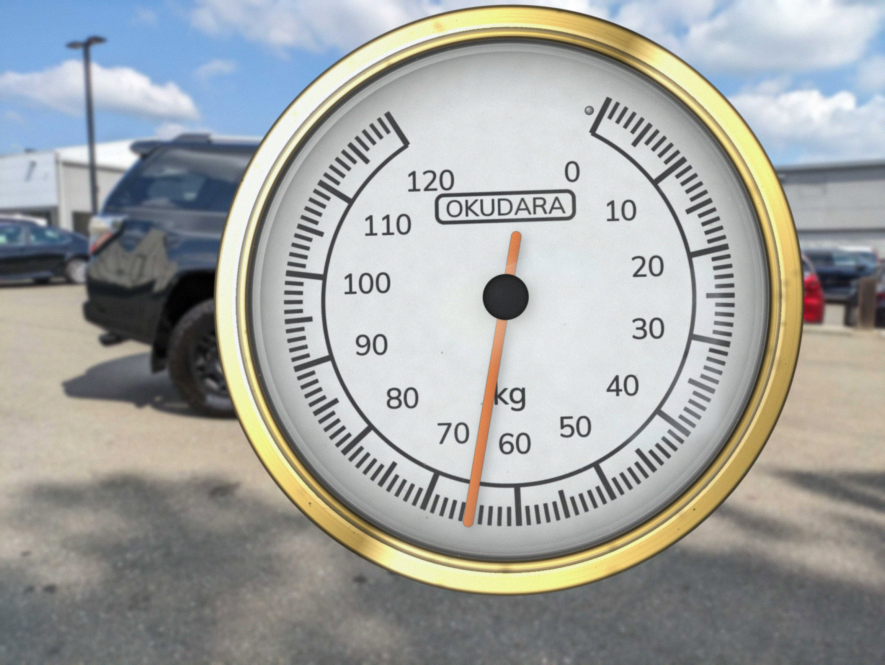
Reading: kg 65
